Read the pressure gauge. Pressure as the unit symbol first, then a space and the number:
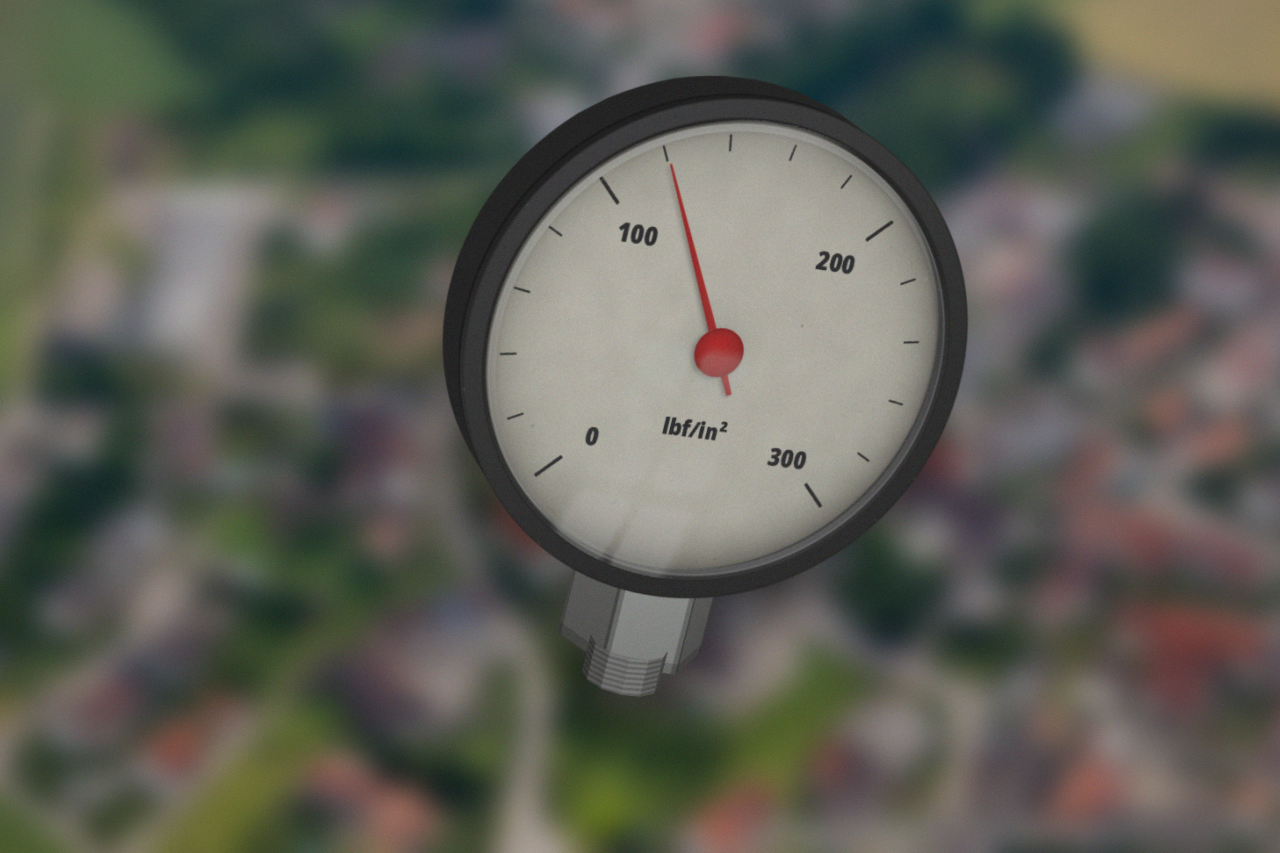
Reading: psi 120
